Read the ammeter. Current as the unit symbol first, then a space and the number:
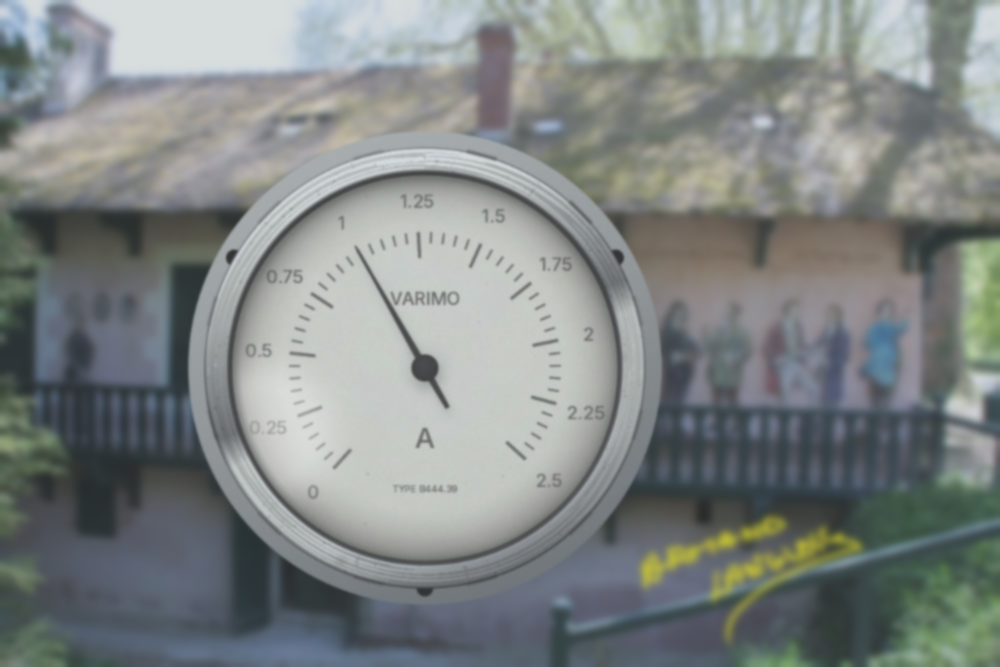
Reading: A 1
